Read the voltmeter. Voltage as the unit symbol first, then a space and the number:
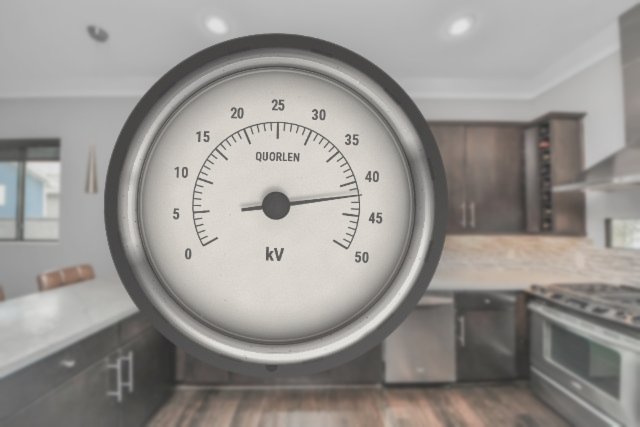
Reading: kV 42
